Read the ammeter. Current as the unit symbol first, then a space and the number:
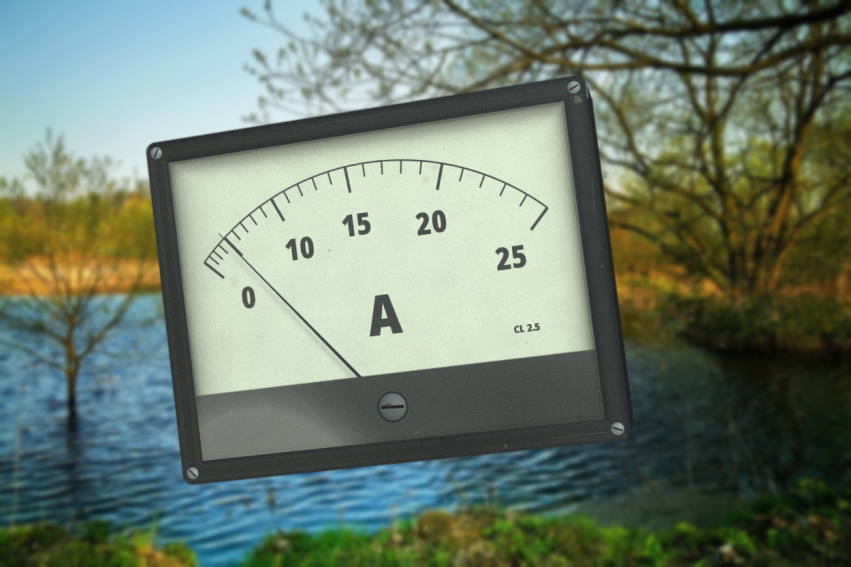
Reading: A 5
